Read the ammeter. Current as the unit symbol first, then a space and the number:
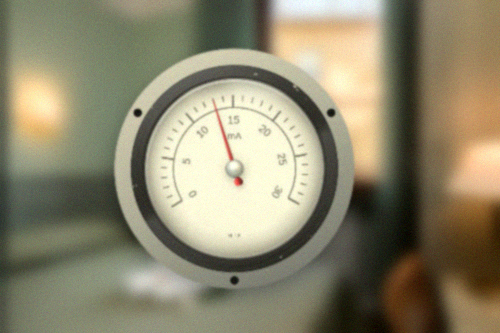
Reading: mA 13
